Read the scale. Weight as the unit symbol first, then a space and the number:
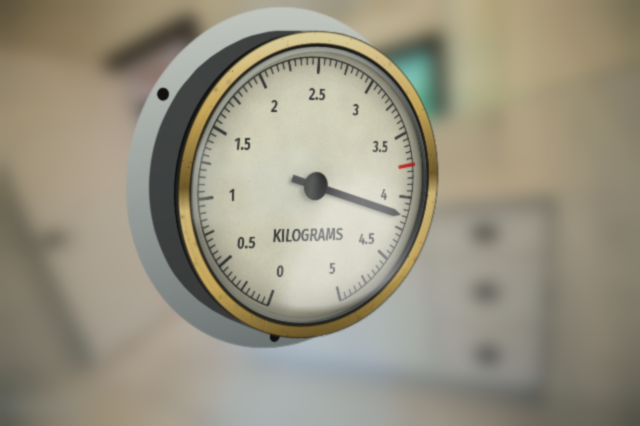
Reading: kg 4.15
